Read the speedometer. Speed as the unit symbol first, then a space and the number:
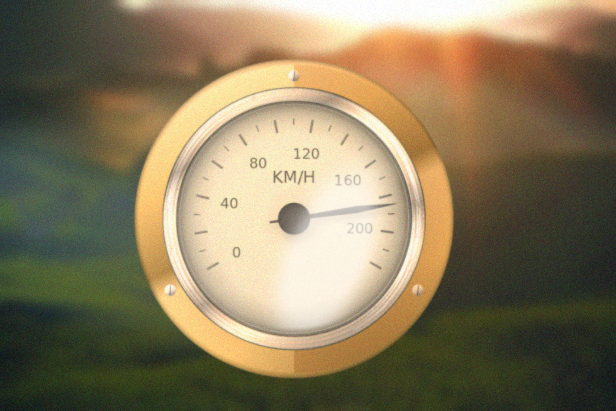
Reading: km/h 185
